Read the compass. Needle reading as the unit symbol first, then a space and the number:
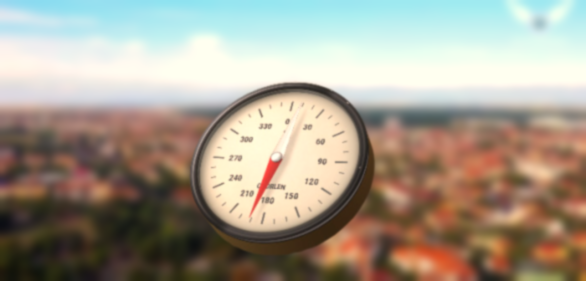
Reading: ° 190
